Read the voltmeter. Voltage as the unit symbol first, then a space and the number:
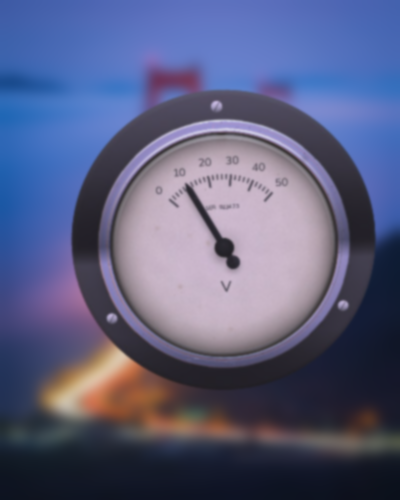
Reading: V 10
